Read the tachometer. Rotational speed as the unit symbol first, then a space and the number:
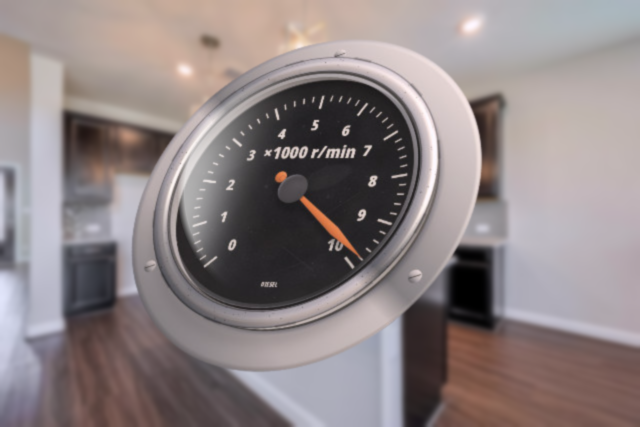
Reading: rpm 9800
